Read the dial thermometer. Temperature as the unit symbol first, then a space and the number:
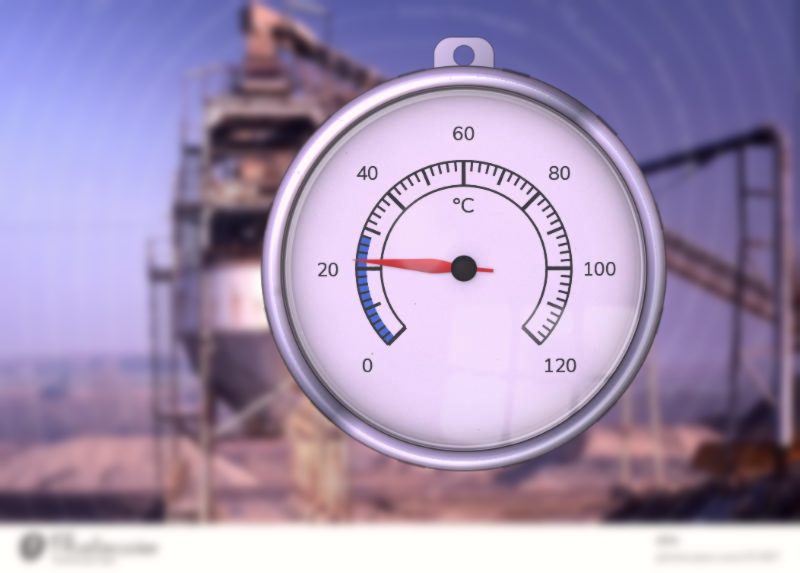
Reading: °C 22
